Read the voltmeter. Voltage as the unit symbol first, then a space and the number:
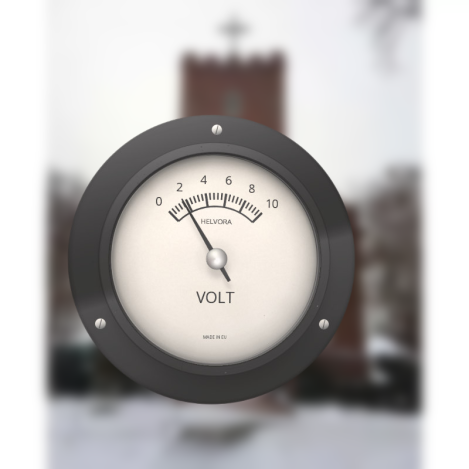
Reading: V 1.6
